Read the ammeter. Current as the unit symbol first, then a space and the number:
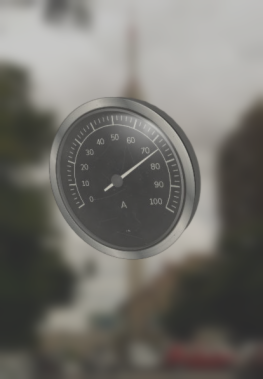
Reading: A 74
